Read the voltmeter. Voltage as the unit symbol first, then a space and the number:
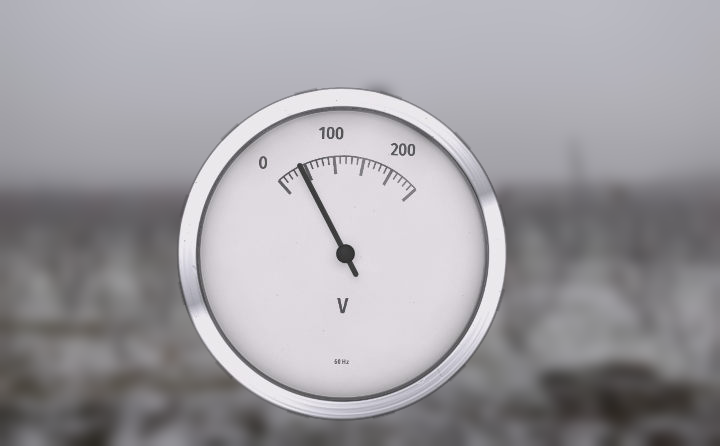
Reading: V 40
